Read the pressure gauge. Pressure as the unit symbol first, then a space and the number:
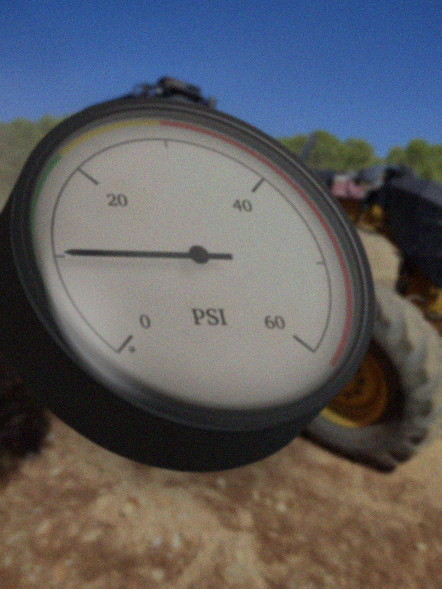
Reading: psi 10
